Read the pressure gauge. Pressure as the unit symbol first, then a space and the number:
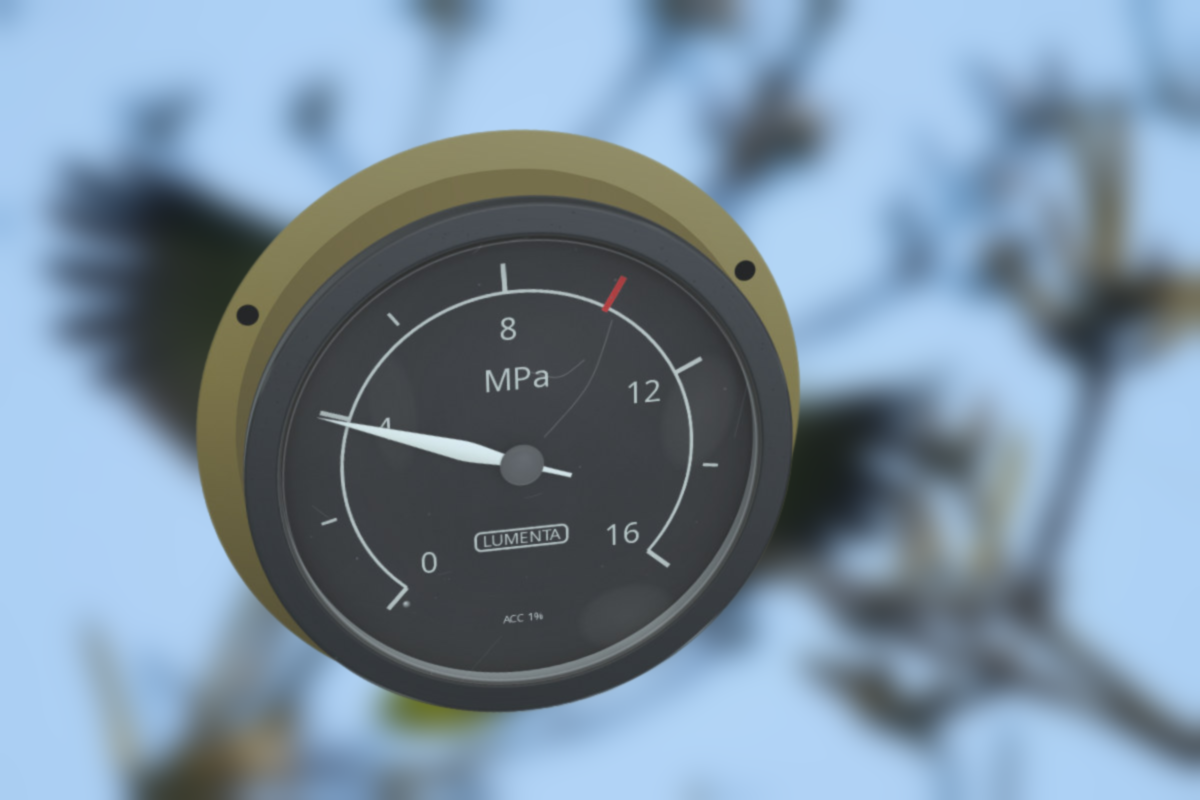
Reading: MPa 4
